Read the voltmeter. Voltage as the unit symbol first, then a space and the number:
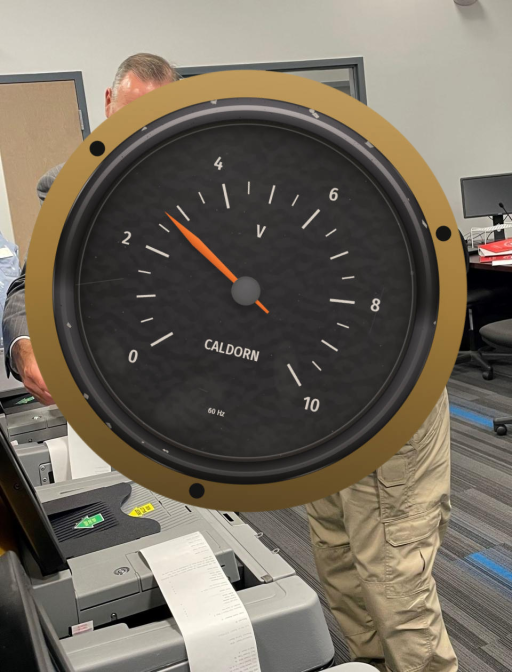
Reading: V 2.75
